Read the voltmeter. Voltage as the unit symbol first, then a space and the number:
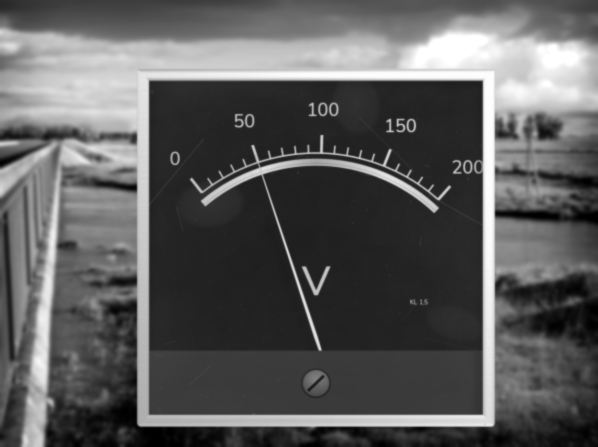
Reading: V 50
